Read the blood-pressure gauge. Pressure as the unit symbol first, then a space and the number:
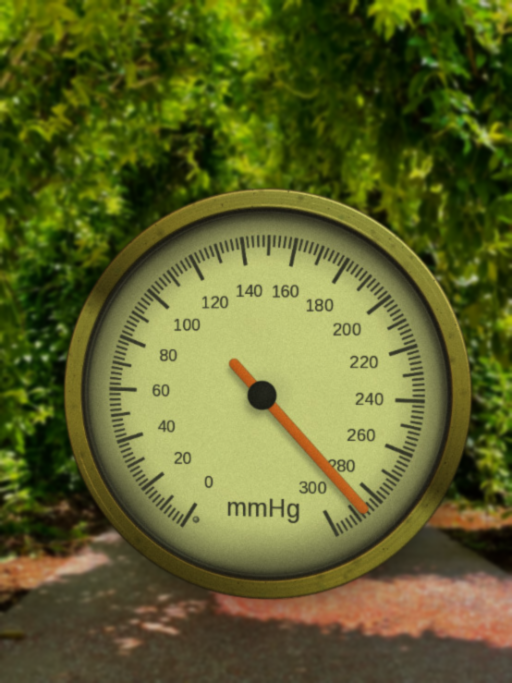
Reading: mmHg 286
